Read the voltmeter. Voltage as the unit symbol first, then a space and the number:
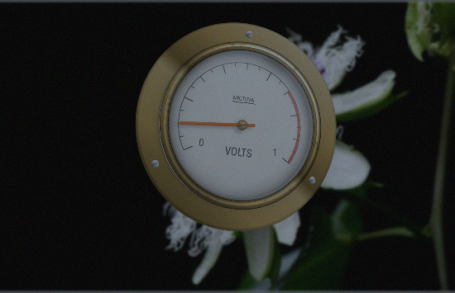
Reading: V 0.1
